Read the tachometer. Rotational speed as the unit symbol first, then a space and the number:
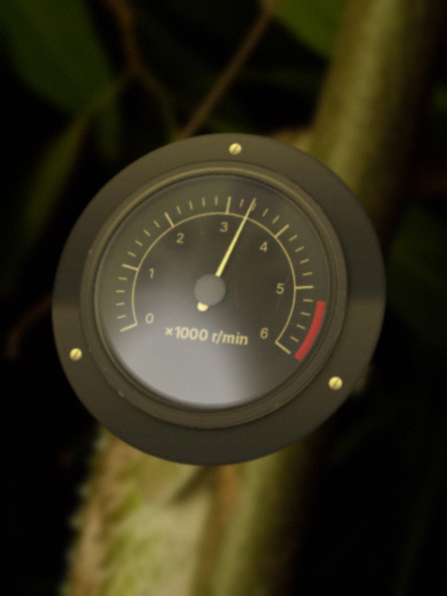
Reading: rpm 3400
